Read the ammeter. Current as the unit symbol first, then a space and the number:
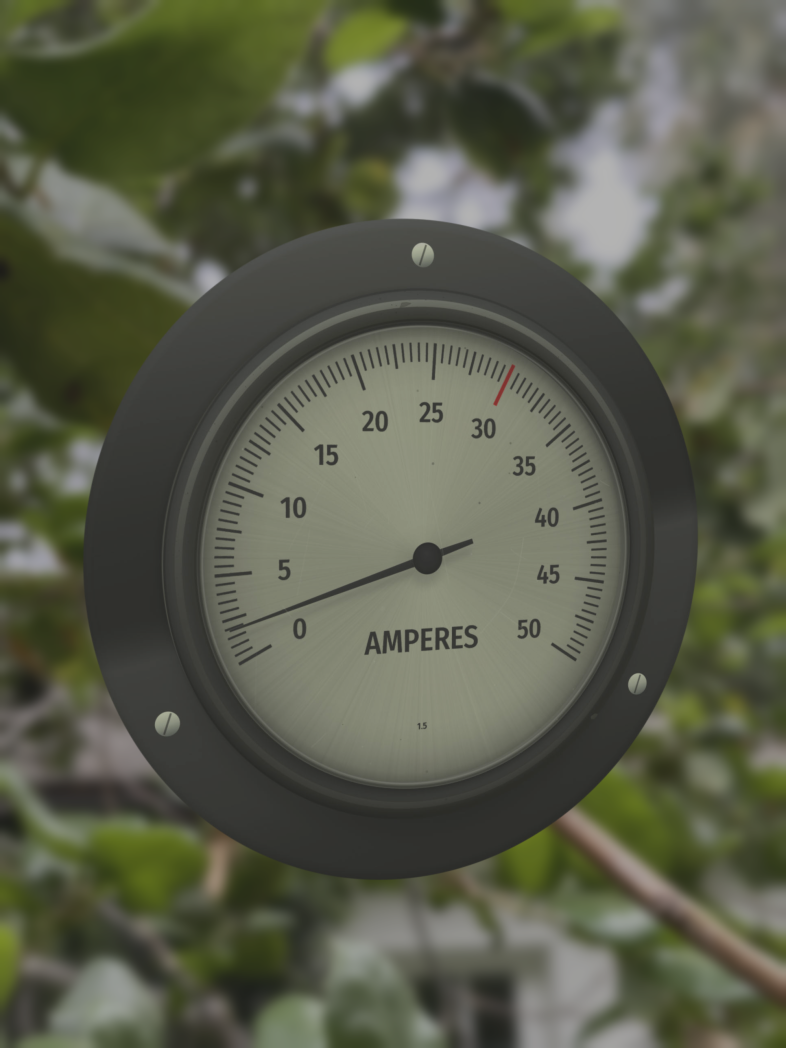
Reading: A 2
